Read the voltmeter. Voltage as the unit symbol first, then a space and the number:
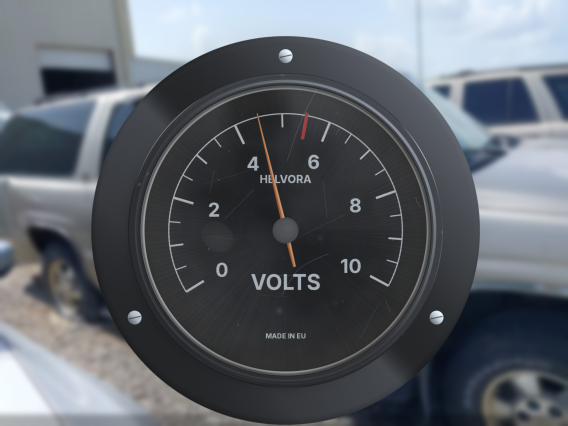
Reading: V 4.5
